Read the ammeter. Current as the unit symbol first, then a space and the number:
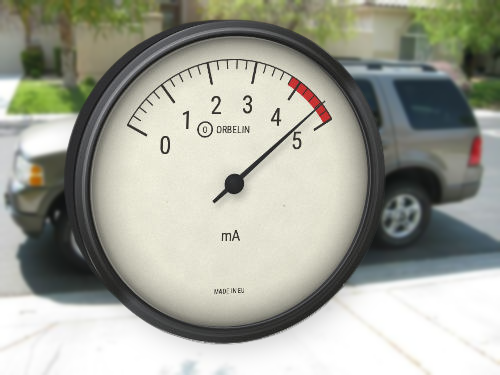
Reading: mA 4.6
